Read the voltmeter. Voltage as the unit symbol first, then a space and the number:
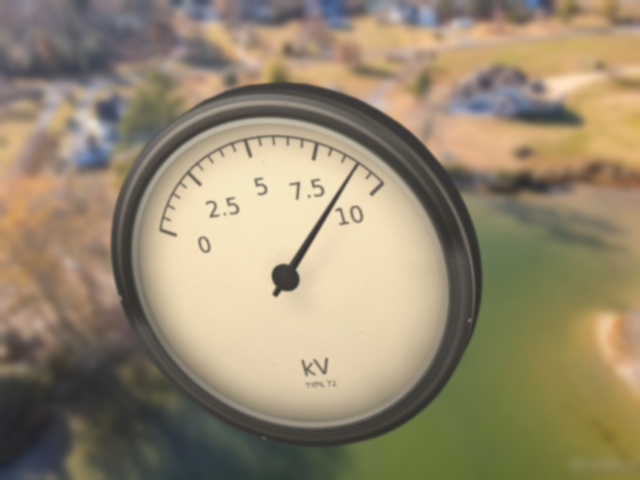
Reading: kV 9
